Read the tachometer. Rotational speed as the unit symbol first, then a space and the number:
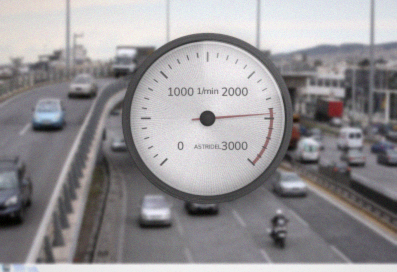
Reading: rpm 2450
